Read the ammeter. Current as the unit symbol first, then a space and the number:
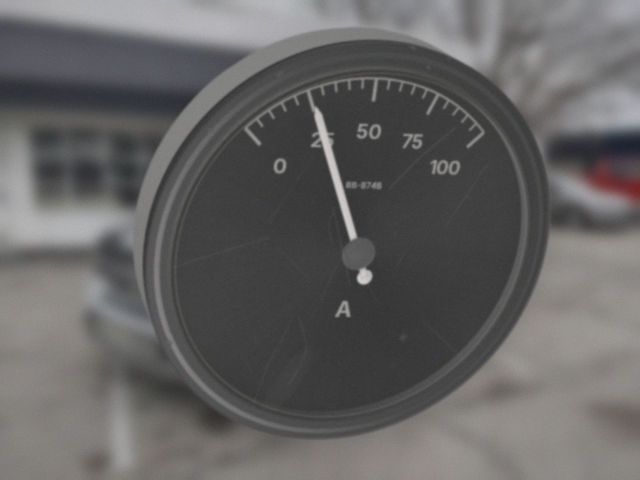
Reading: A 25
